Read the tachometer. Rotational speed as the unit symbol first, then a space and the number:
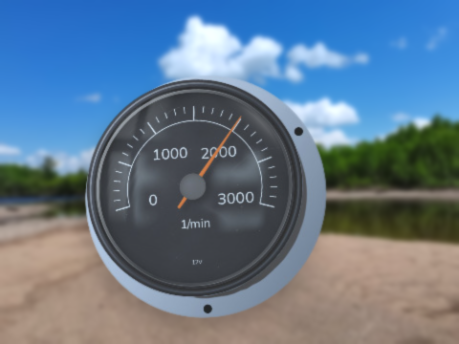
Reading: rpm 2000
